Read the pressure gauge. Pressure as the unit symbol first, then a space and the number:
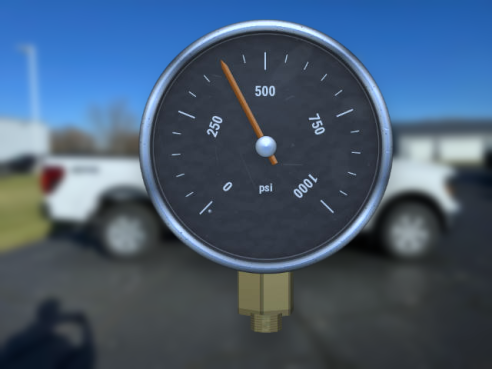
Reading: psi 400
